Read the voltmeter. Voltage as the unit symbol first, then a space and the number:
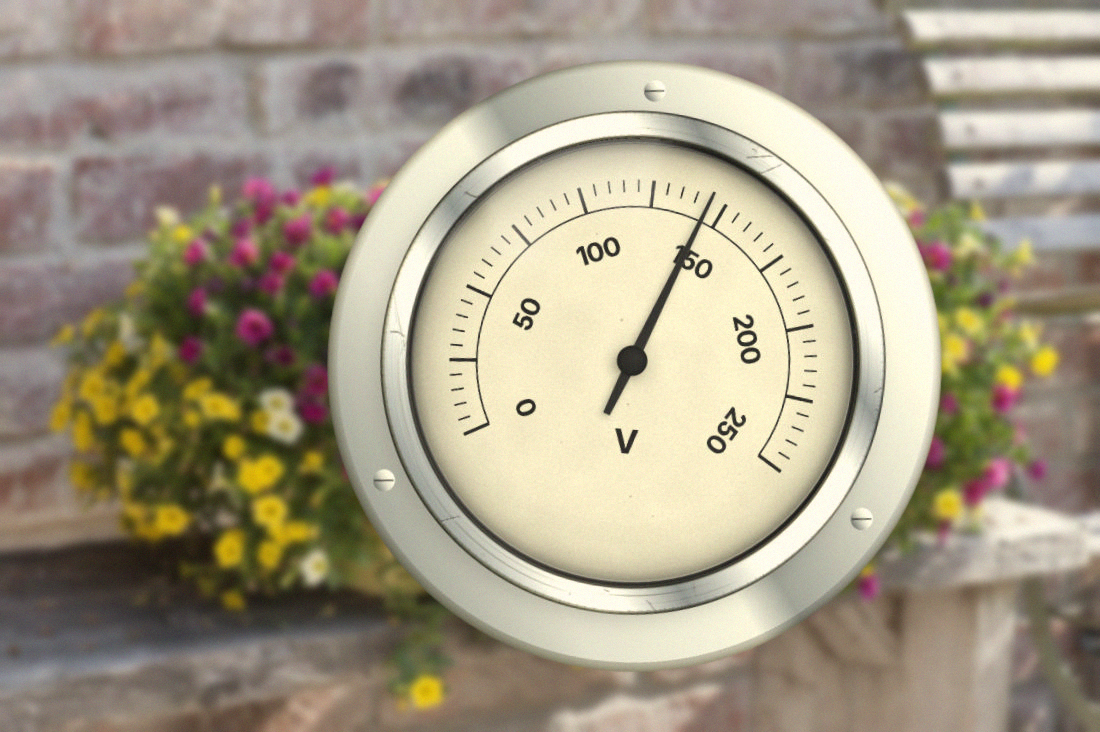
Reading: V 145
